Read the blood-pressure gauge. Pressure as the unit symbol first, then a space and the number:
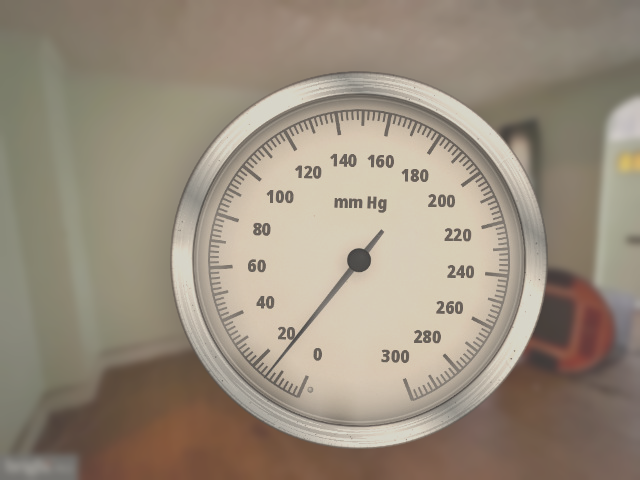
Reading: mmHg 14
